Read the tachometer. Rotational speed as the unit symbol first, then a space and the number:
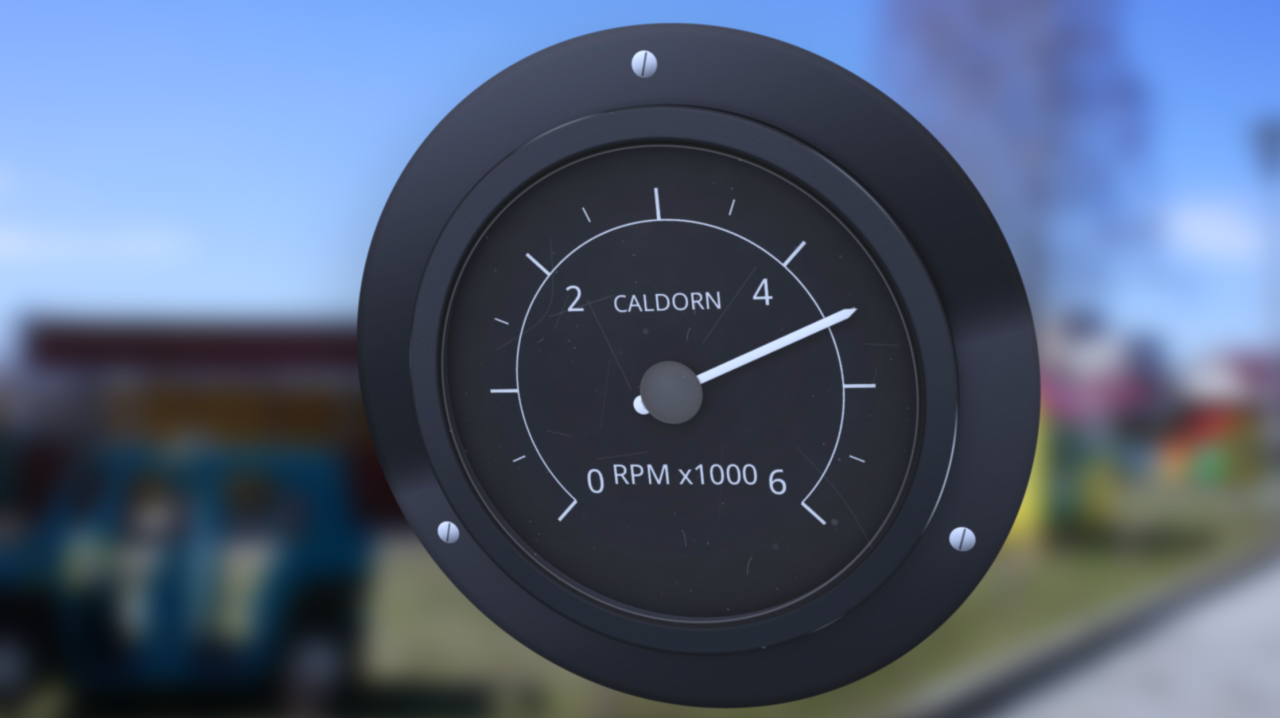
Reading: rpm 4500
